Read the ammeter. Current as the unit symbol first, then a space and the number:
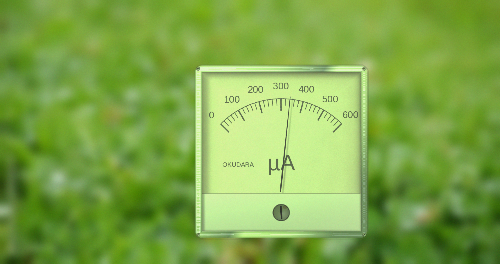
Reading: µA 340
